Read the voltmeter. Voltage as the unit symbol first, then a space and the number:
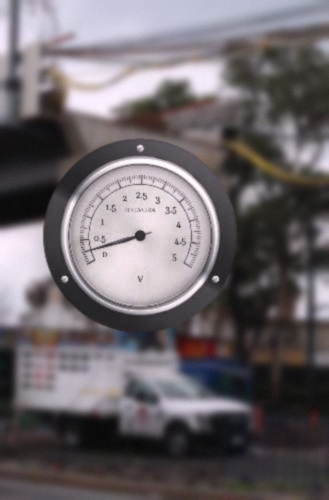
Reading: V 0.25
